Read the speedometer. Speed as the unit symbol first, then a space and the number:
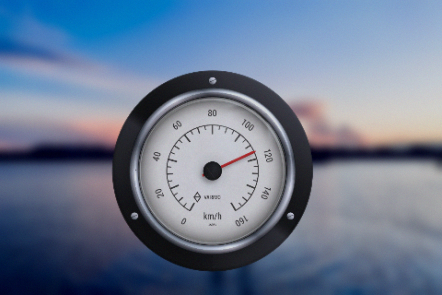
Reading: km/h 115
